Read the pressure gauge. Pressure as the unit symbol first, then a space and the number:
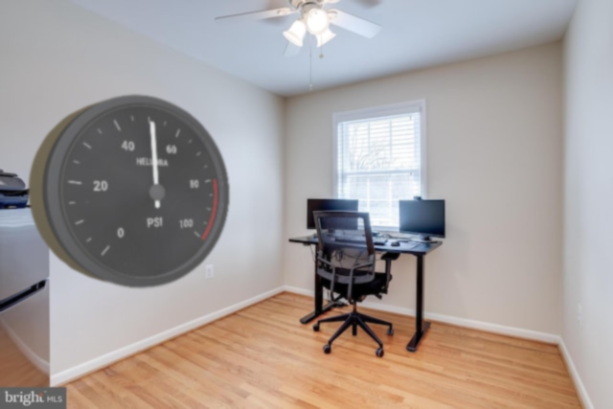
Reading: psi 50
